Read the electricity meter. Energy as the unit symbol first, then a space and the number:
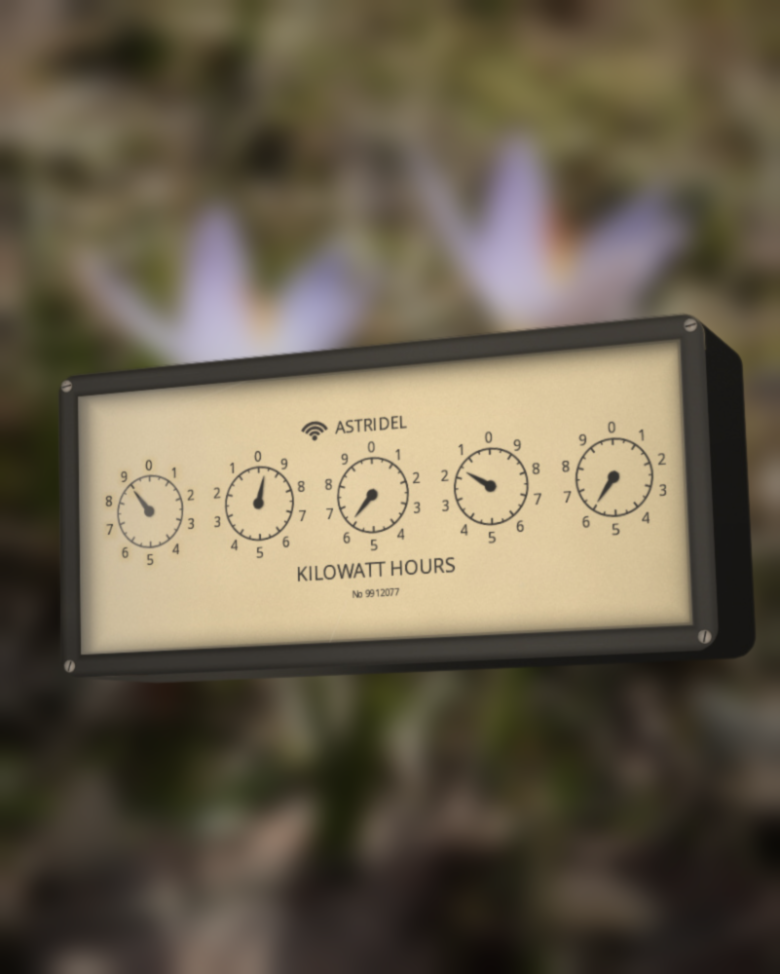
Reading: kWh 89616
